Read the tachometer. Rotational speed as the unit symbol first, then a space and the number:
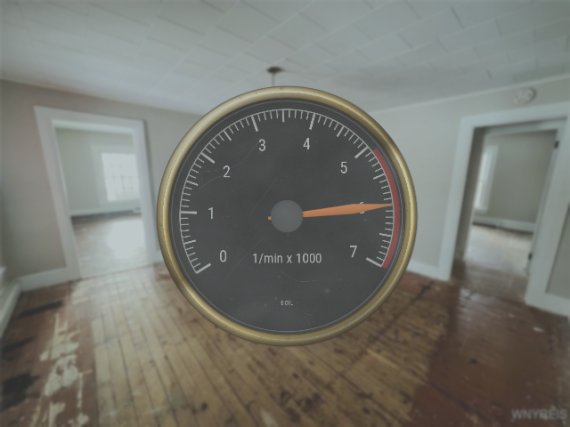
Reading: rpm 6000
